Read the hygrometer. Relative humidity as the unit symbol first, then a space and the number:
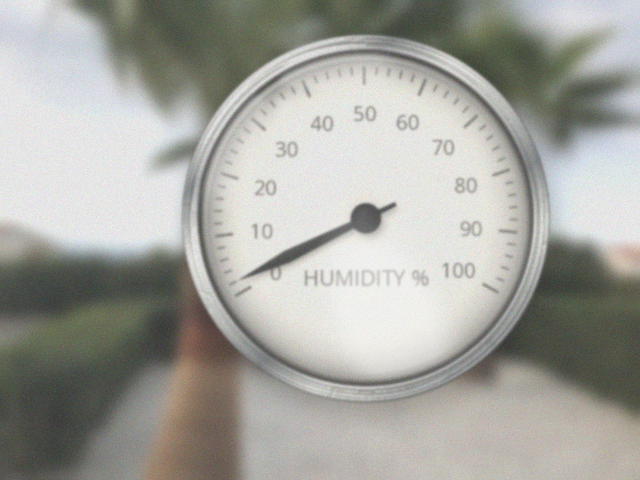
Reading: % 2
